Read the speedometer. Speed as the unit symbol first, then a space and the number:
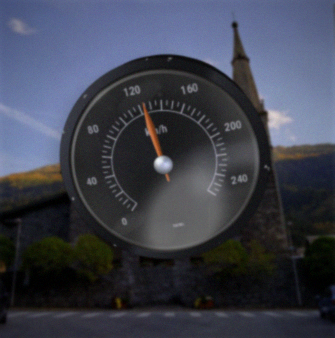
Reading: km/h 125
